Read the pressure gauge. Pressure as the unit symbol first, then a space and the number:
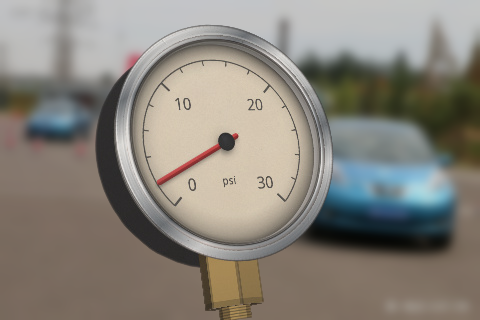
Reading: psi 2
